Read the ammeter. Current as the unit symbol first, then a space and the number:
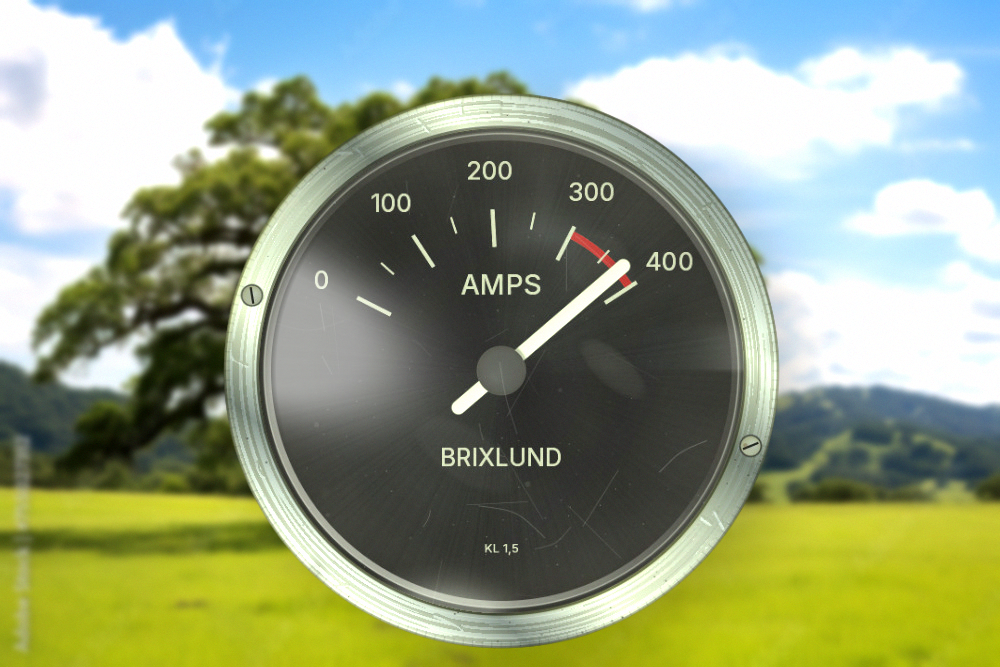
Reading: A 375
